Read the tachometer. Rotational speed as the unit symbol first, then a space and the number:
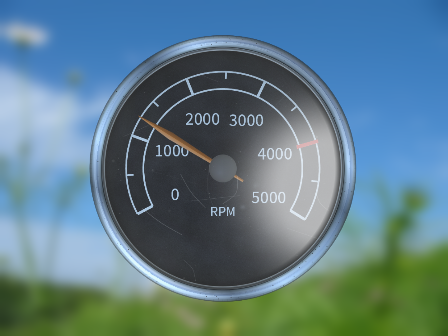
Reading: rpm 1250
